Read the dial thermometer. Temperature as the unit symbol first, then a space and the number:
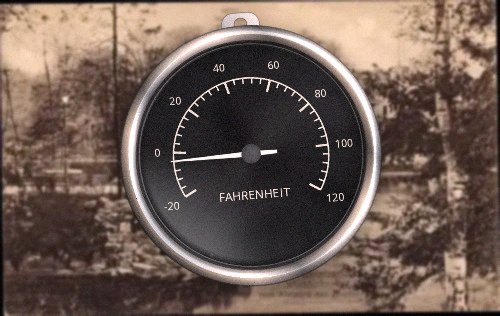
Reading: °F -4
